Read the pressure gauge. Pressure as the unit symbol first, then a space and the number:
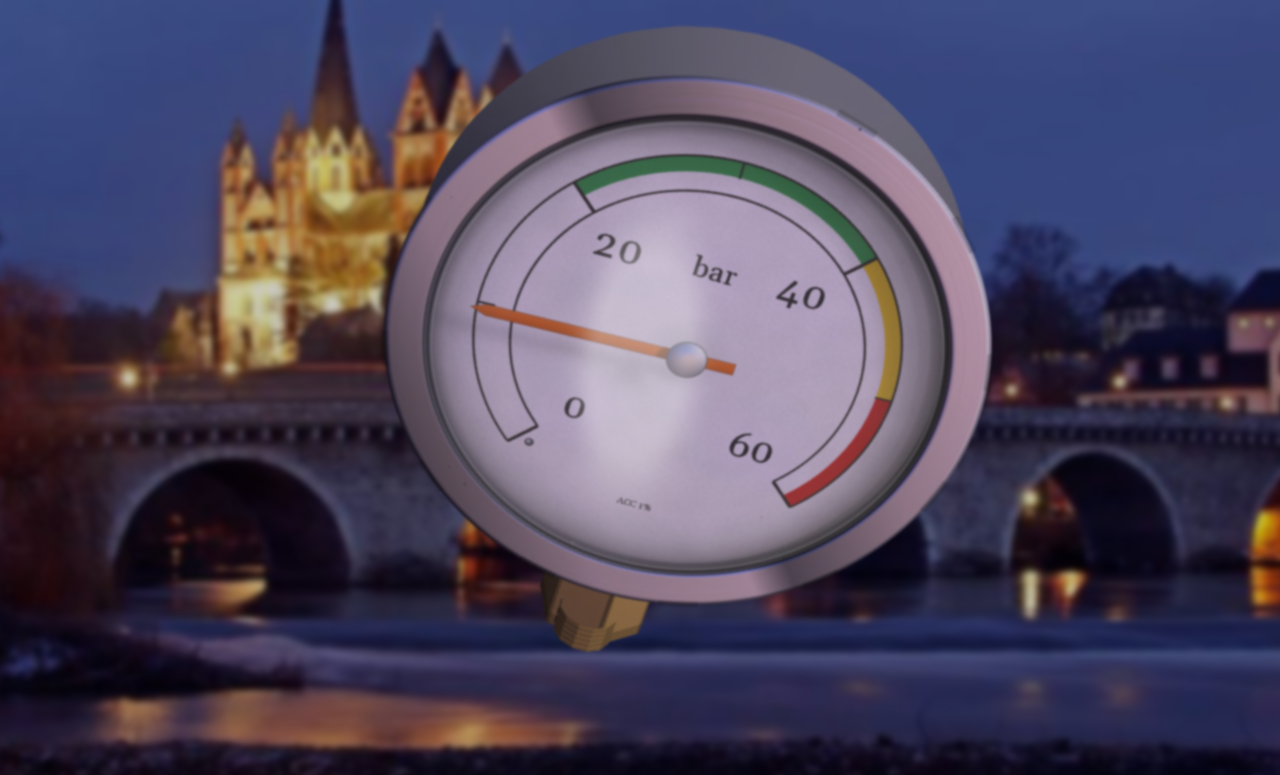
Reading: bar 10
